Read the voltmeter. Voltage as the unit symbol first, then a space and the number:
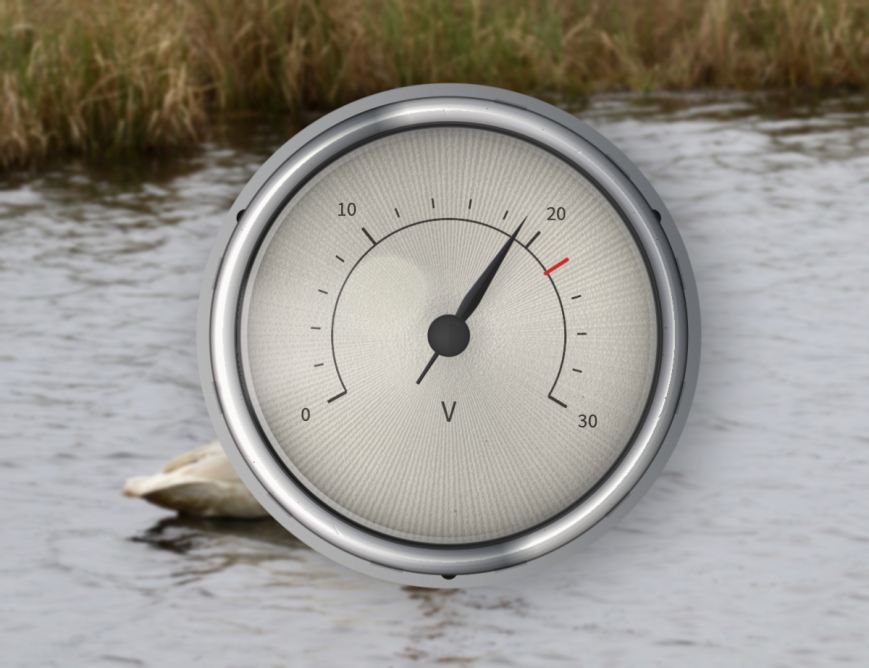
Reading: V 19
